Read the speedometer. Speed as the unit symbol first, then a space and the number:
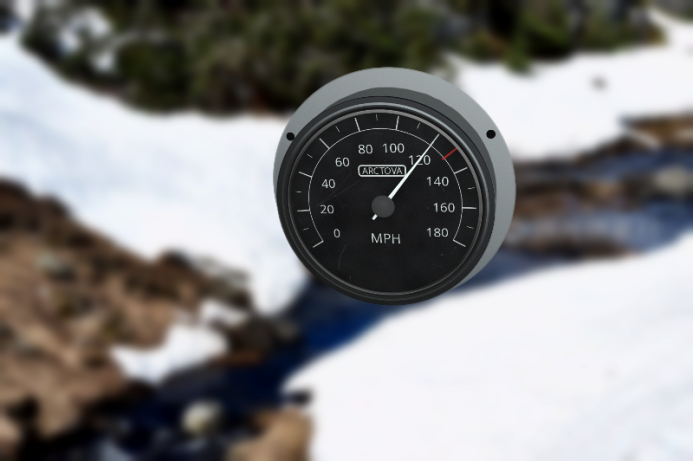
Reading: mph 120
